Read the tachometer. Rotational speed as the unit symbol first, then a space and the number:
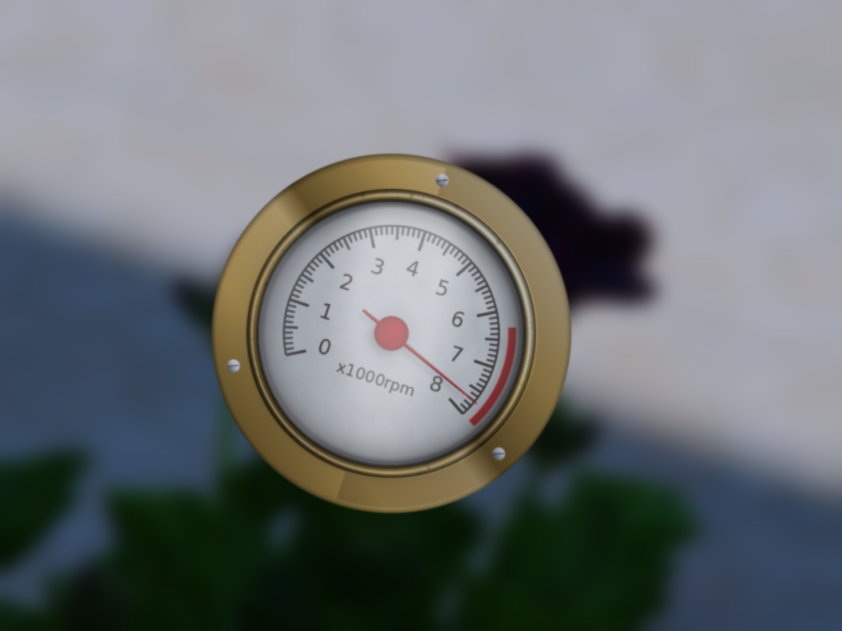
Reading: rpm 7700
